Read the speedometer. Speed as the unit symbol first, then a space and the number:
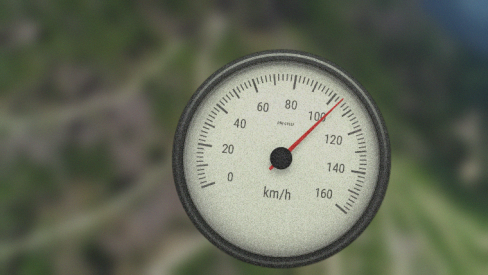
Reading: km/h 104
